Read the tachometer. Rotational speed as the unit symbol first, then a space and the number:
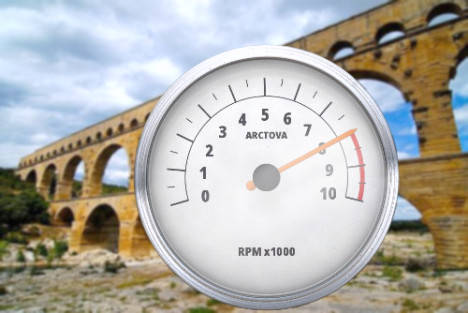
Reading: rpm 8000
